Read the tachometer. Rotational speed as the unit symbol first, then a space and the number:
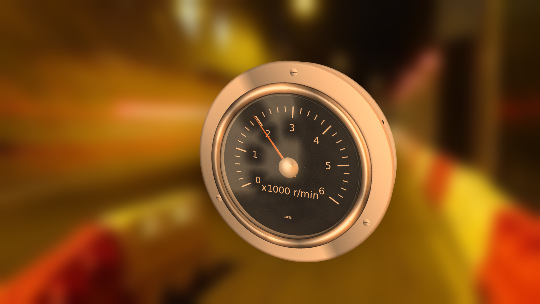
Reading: rpm 2000
